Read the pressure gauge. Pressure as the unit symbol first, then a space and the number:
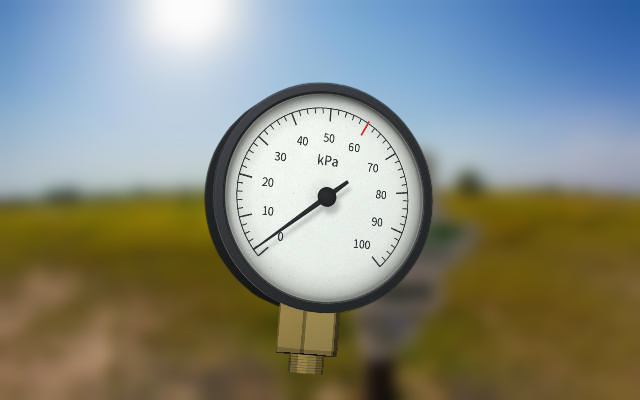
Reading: kPa 2
